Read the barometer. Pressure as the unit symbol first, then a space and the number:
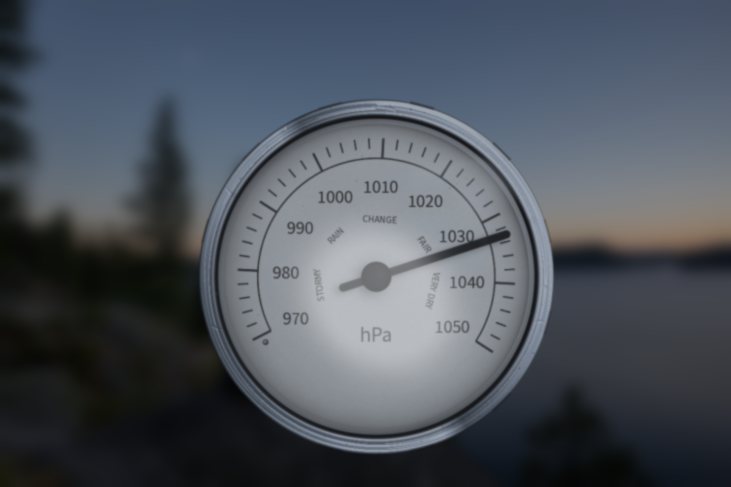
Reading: hPa 1033
